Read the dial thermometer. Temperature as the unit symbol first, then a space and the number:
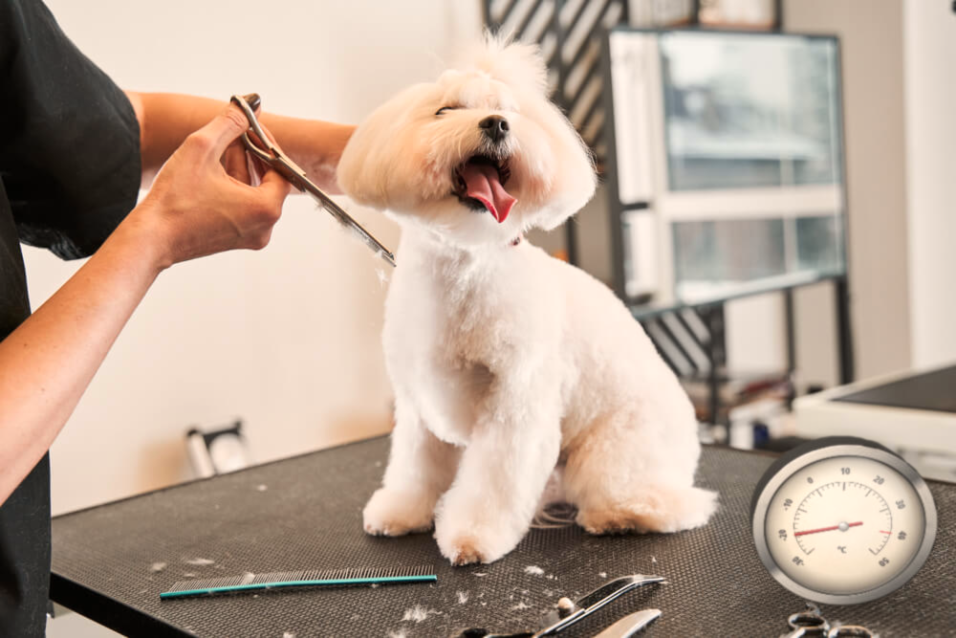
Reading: °C -20
